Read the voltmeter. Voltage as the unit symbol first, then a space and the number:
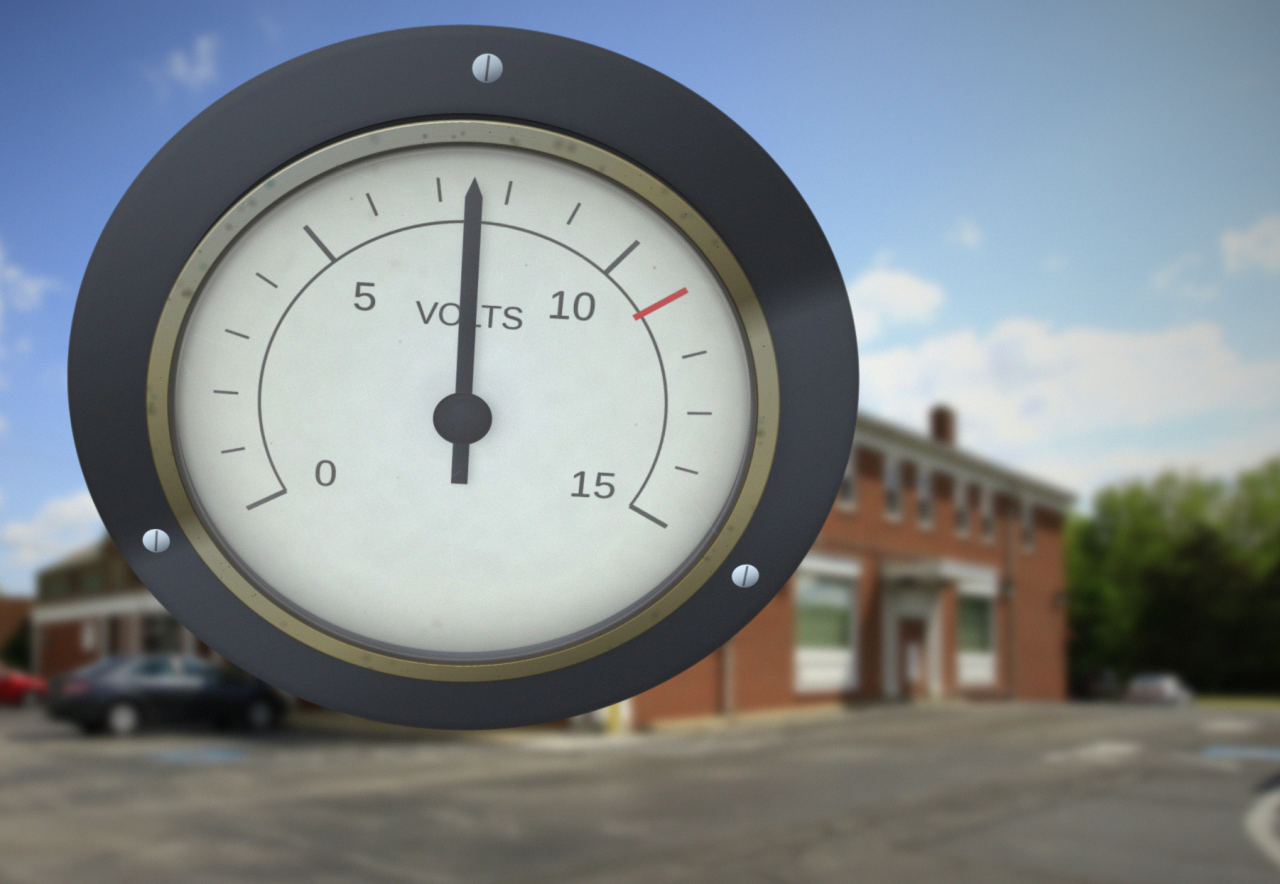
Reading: V 7.5
